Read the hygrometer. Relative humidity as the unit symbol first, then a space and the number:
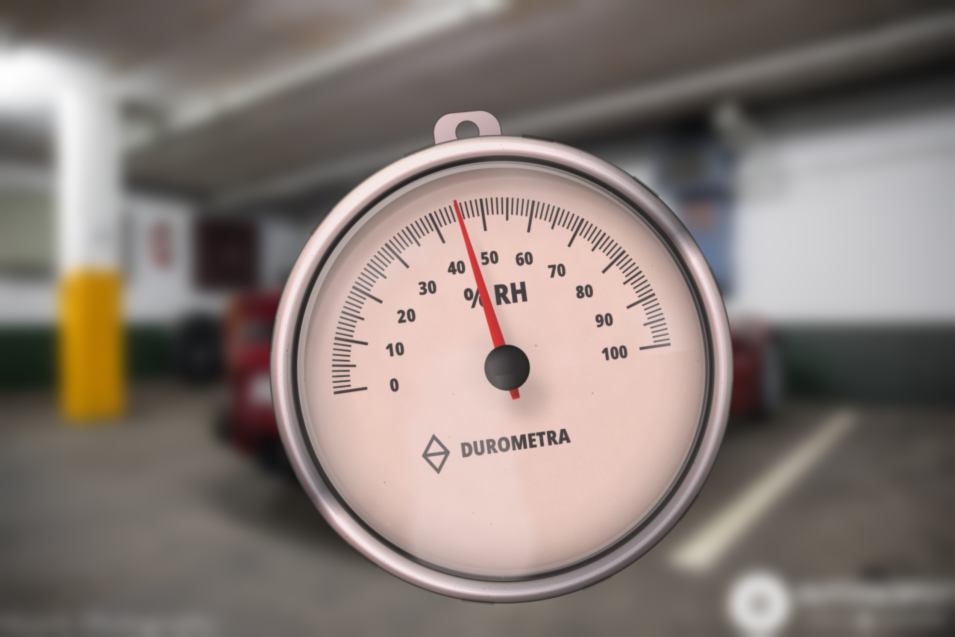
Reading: % 45
